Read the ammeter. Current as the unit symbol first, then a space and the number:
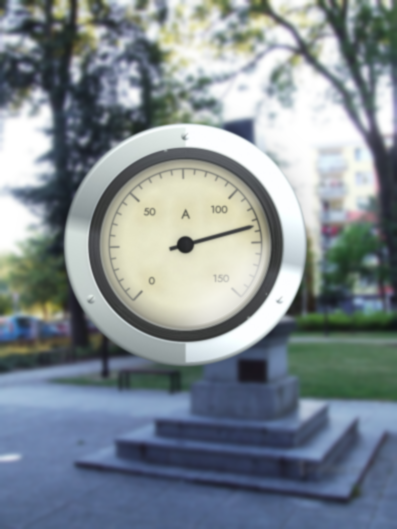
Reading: A 117.5
